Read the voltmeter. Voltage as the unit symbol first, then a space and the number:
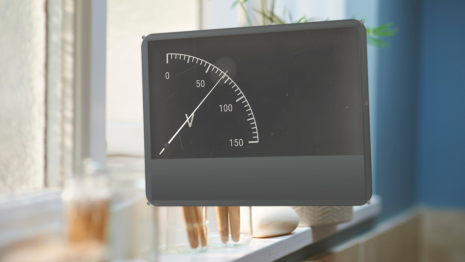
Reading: V 70
